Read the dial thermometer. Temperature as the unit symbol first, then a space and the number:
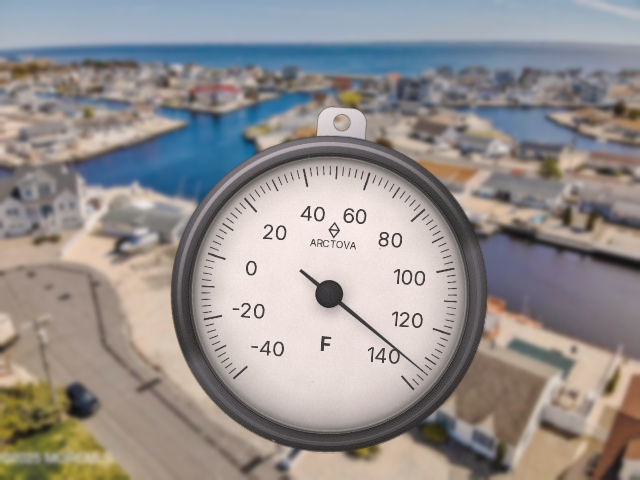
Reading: °F 134
